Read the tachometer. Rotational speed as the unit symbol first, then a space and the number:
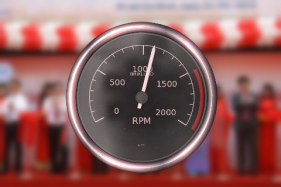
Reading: rpm 1100
